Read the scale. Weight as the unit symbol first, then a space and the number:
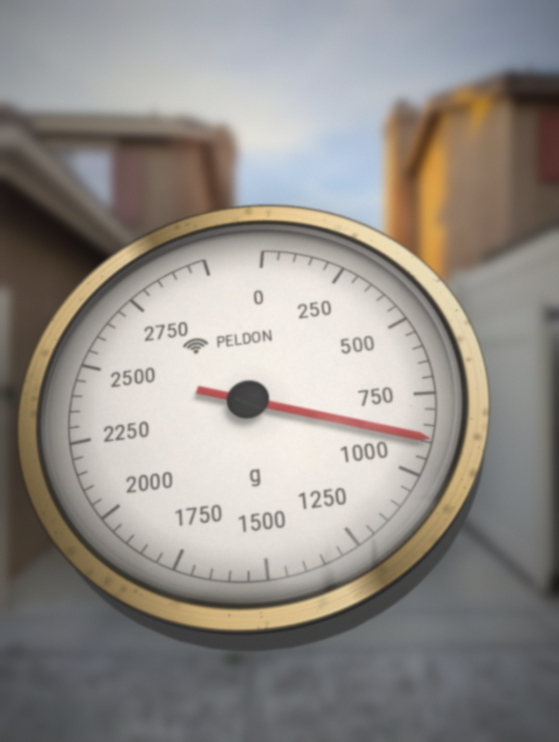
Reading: g 900
